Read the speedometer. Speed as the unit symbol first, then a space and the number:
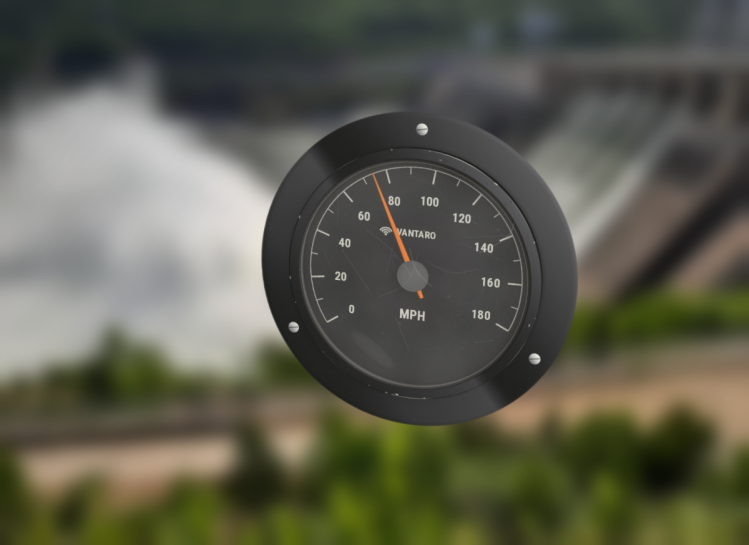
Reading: mph 75
